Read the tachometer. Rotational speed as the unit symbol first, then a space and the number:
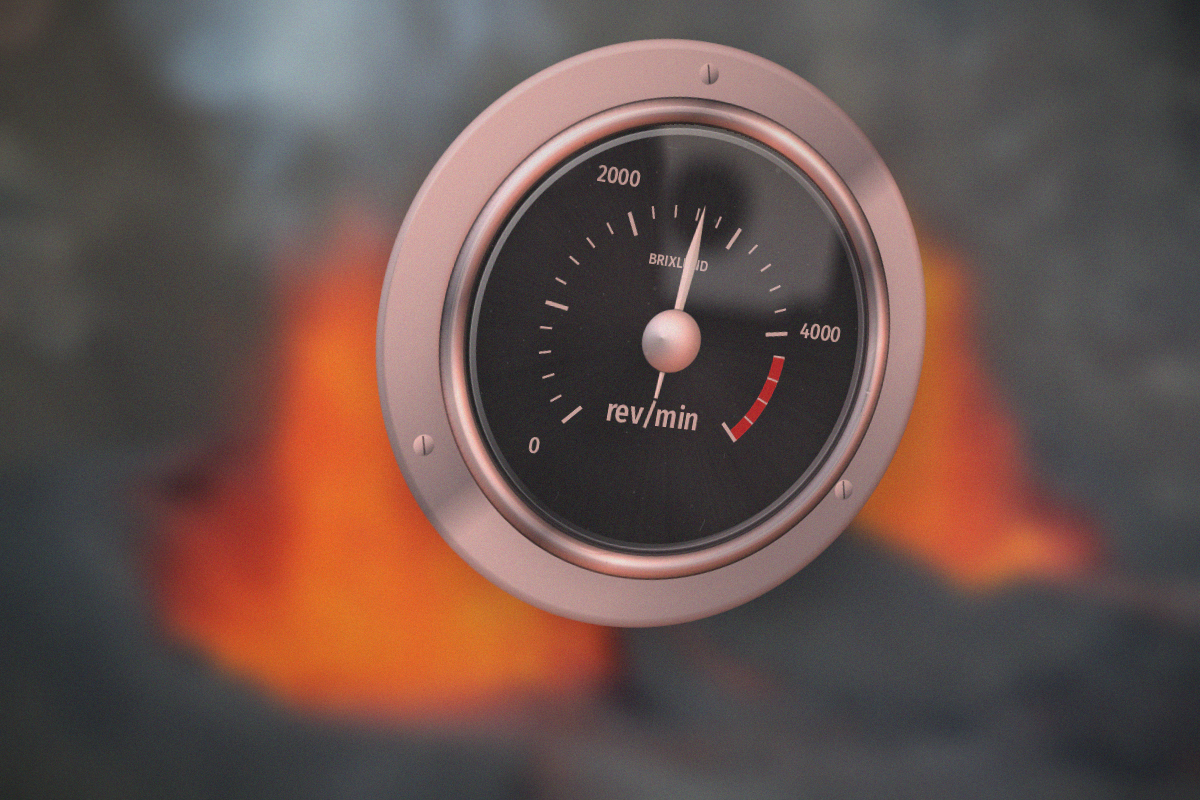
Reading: rpm 2600
